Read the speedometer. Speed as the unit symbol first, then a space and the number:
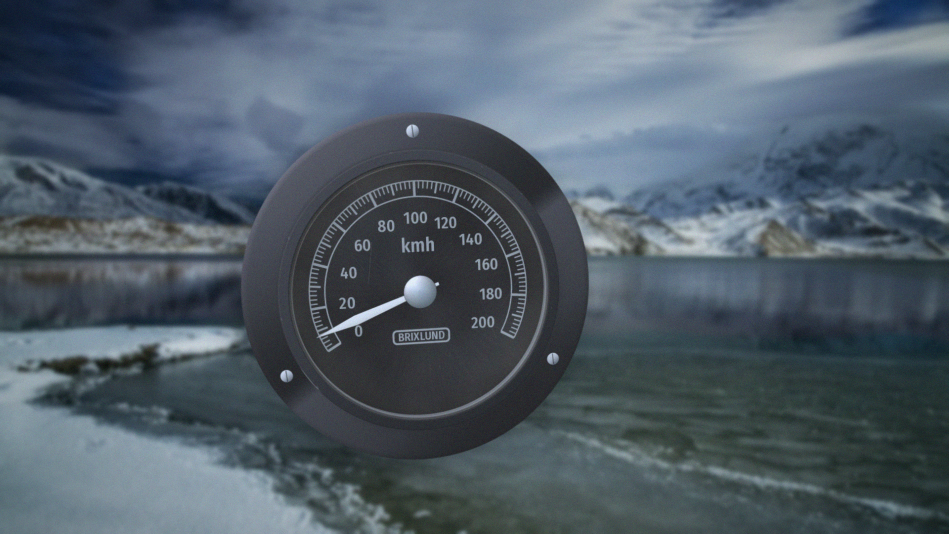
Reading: km/h 8
